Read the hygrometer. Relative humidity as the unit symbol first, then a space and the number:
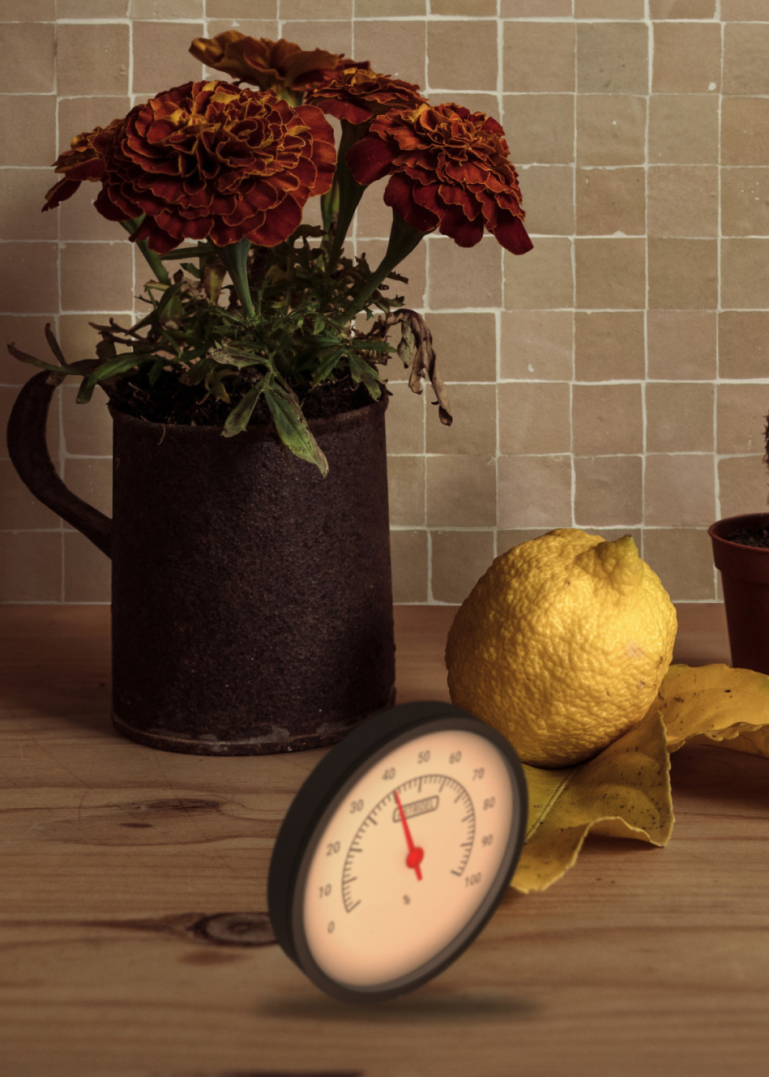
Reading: % 40
